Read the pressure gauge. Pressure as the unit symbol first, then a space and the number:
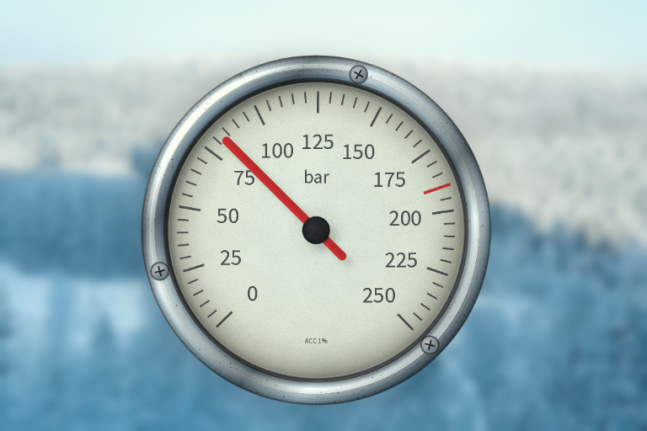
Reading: bar 82.5
